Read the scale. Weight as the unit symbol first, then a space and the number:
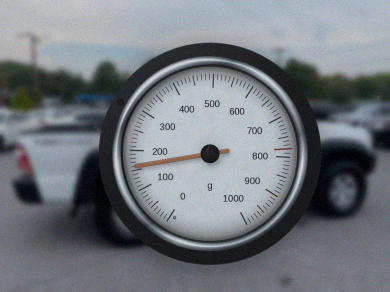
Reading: g 160
